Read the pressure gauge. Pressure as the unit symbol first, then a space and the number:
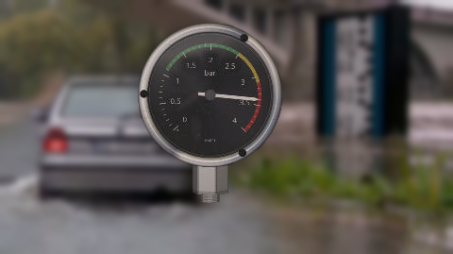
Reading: bar 3.4
